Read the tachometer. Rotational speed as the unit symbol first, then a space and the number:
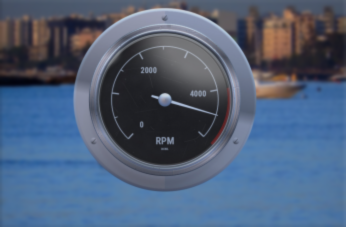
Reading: rpm 4500
